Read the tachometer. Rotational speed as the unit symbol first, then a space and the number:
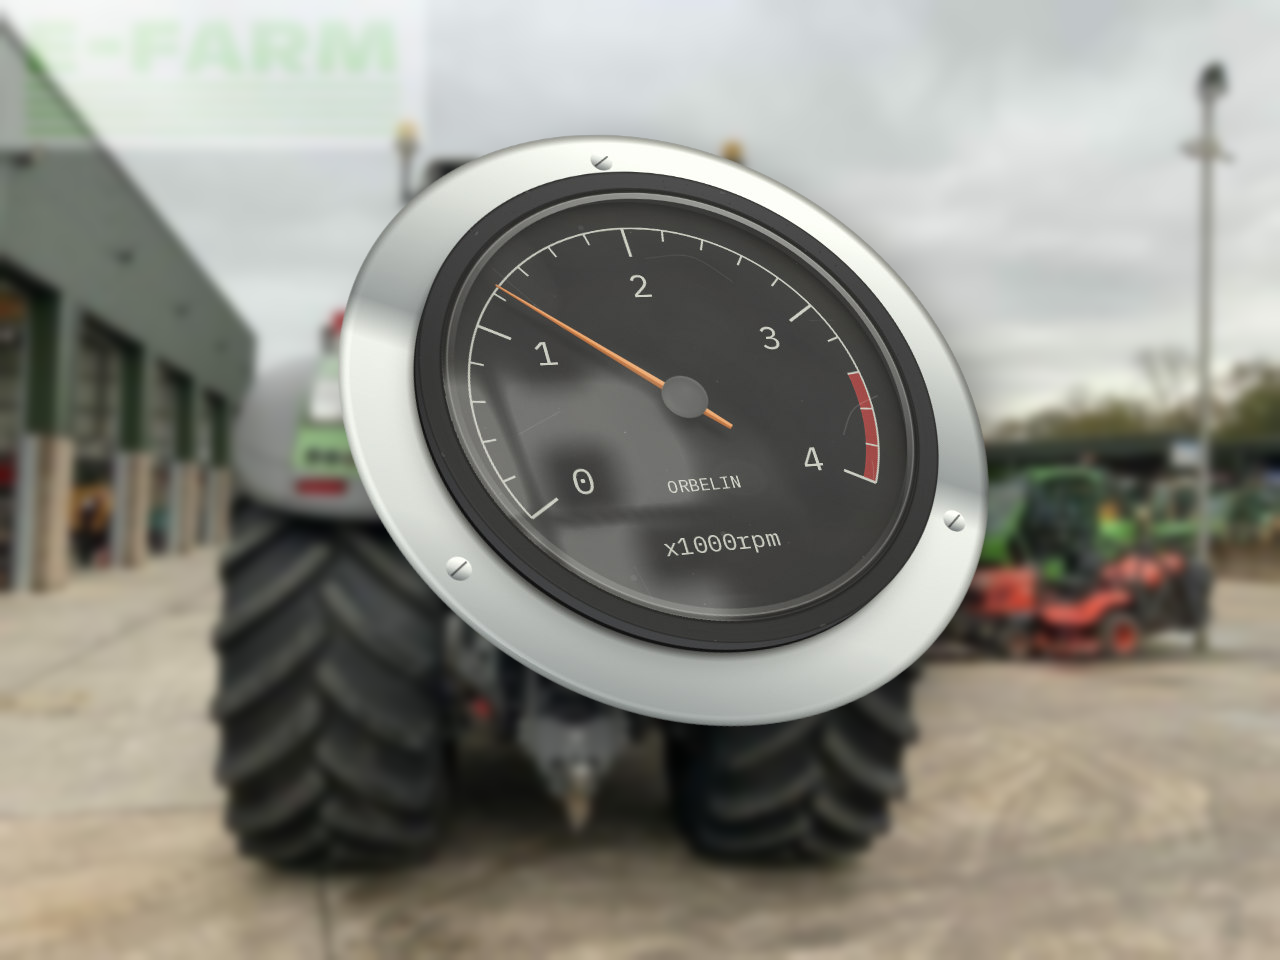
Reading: rpm 1200
